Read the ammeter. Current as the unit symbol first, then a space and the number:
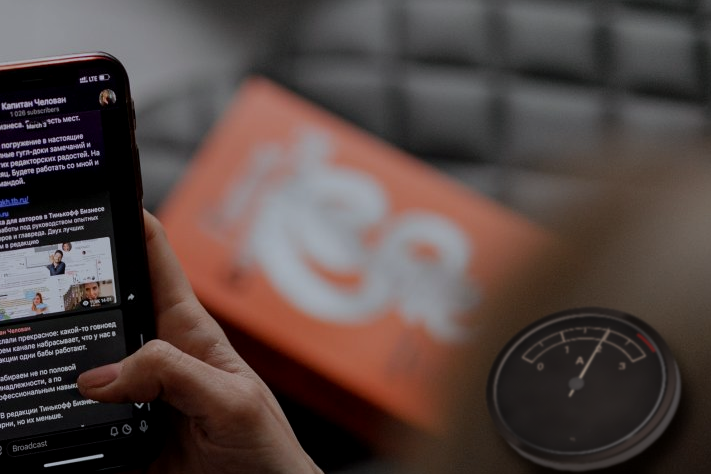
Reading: A 2
